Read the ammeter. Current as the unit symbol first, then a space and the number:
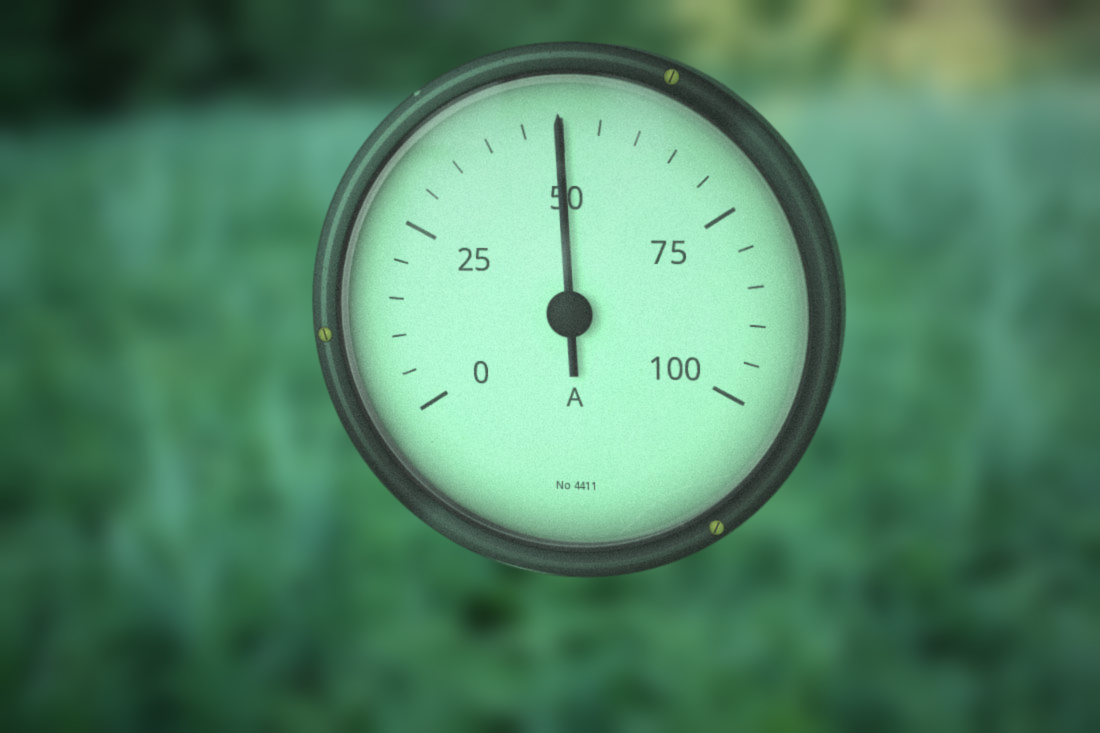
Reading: A 50
